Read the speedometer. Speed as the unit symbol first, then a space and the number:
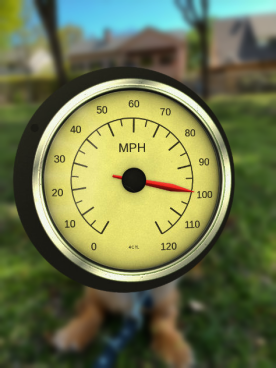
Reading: mph 100
